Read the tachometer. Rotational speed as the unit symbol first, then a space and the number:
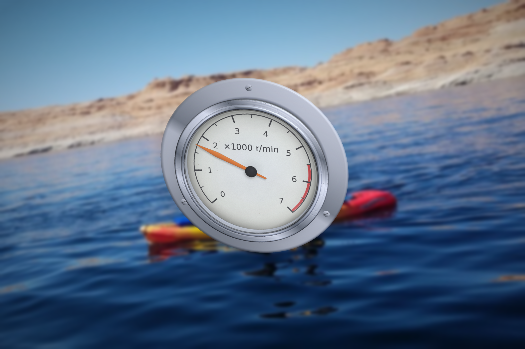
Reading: rpm 1750
